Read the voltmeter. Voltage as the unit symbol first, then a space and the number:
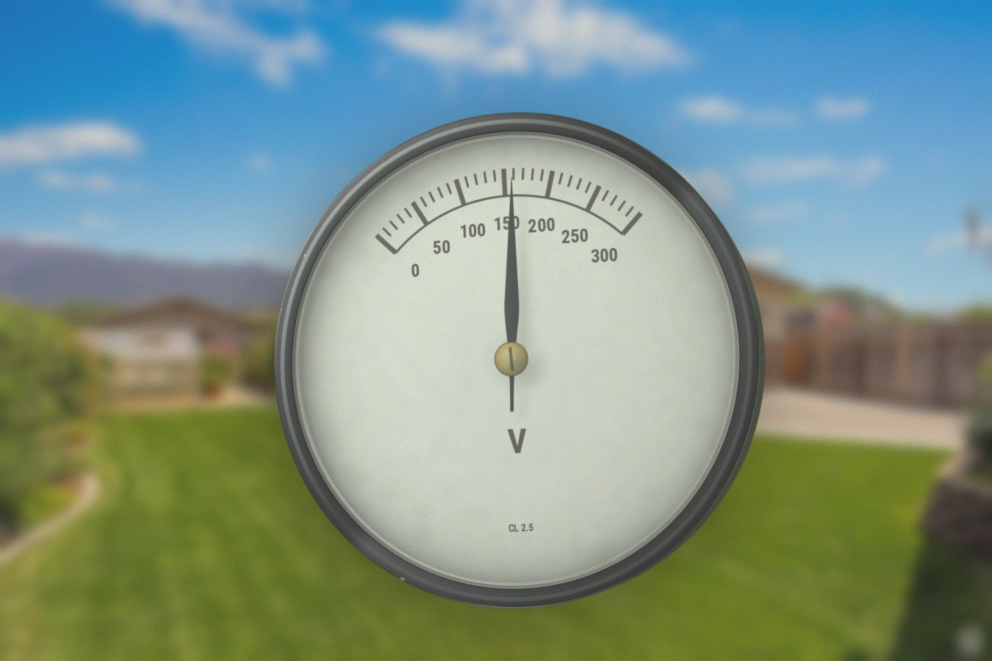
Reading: V 160
